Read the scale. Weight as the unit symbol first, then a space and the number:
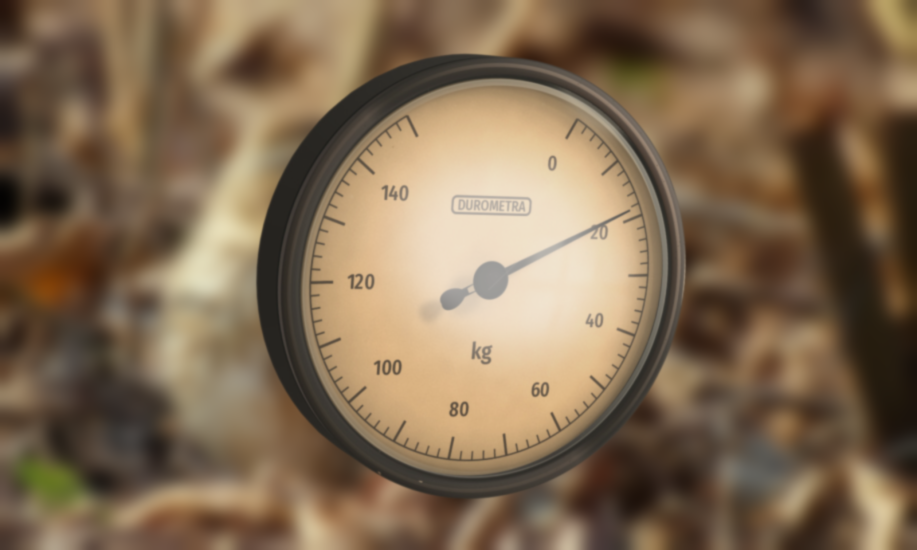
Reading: kg 18
